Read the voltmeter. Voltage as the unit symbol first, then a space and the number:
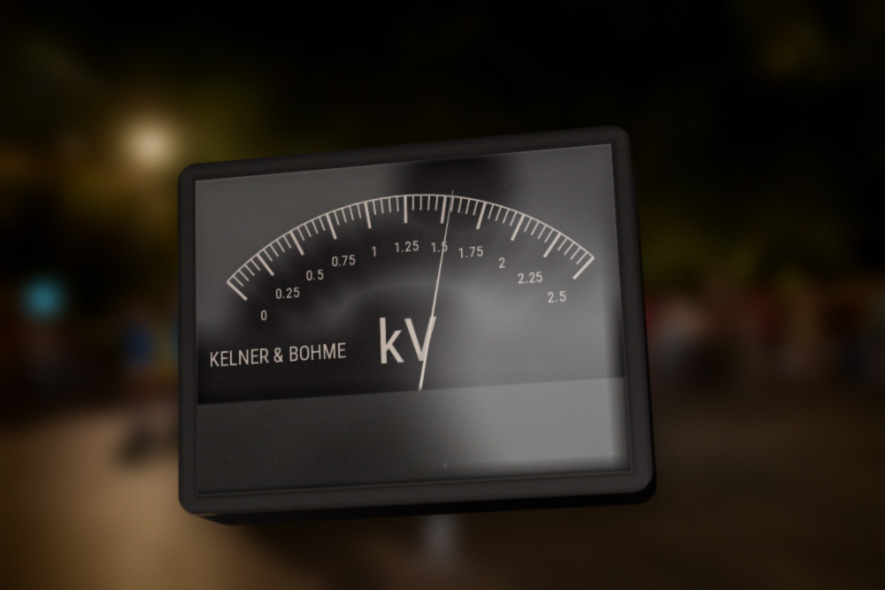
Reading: kV 1.55
